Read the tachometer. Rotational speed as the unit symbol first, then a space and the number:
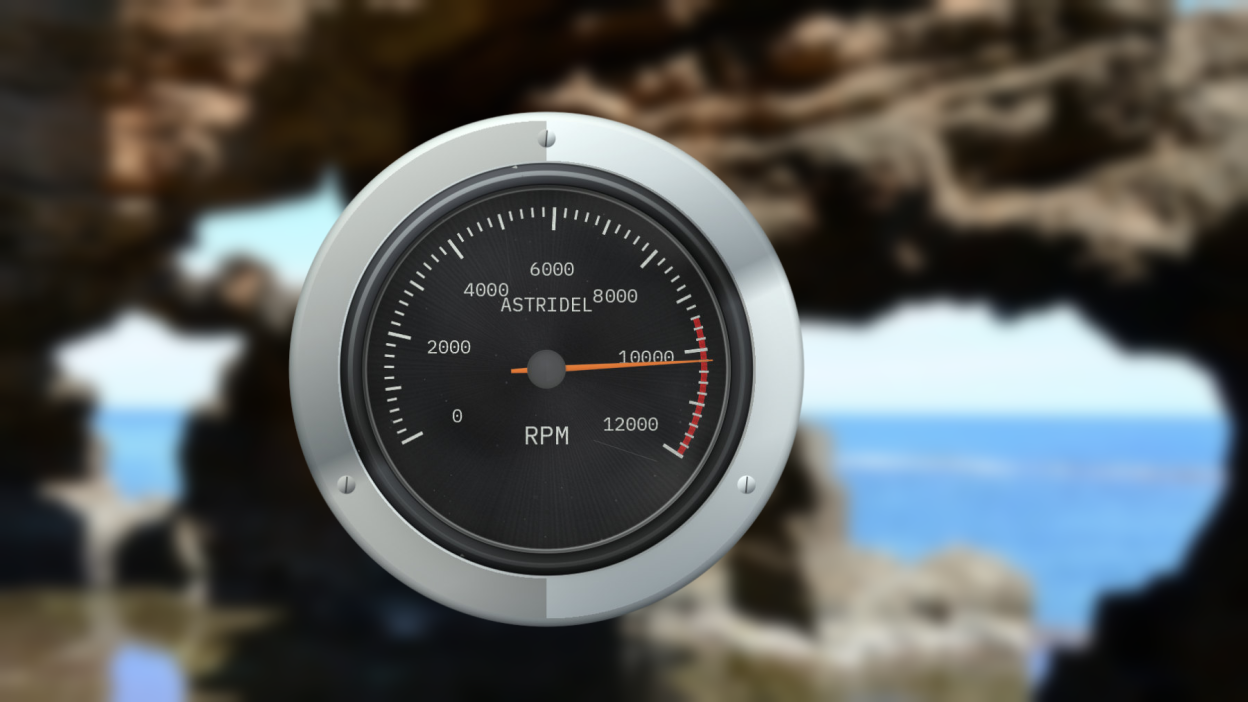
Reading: rpm 10200
